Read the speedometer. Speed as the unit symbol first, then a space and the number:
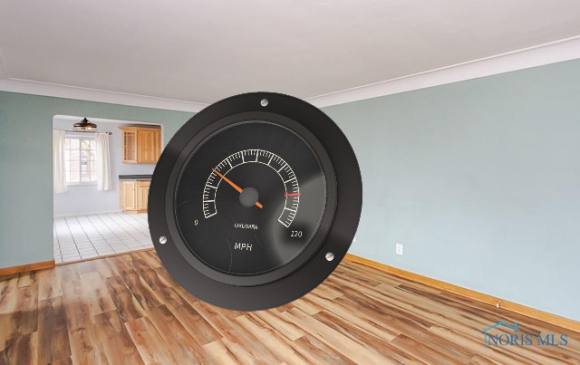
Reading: mph 30
